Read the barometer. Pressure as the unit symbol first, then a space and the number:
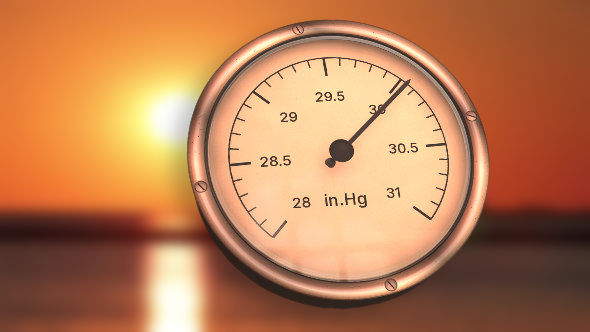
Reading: inHg 30.05
